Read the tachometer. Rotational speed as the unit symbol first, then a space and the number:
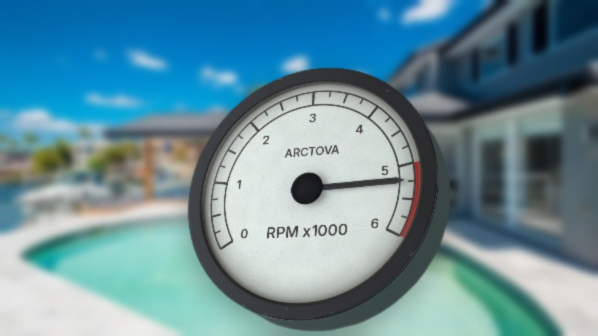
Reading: rpm 5250
